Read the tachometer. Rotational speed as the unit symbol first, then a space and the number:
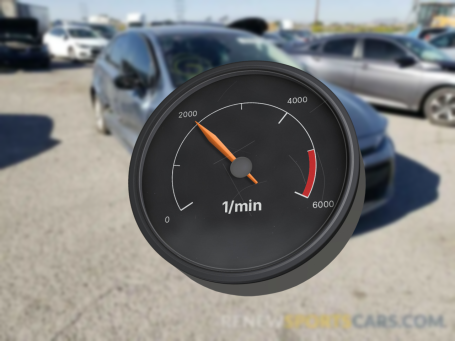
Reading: rpm 2000
